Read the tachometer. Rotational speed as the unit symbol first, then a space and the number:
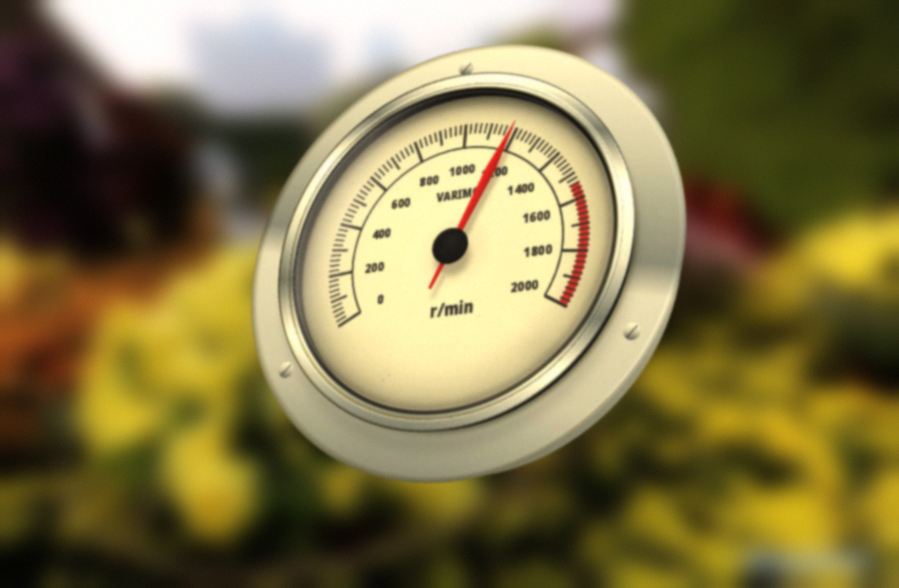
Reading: rpm 1200
